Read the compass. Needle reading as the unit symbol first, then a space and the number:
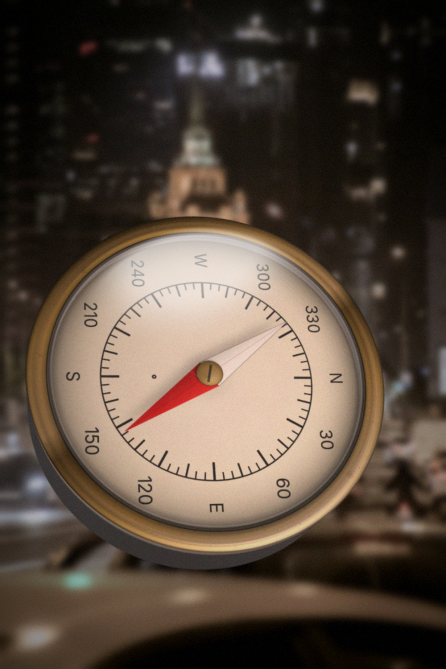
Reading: ° 145
